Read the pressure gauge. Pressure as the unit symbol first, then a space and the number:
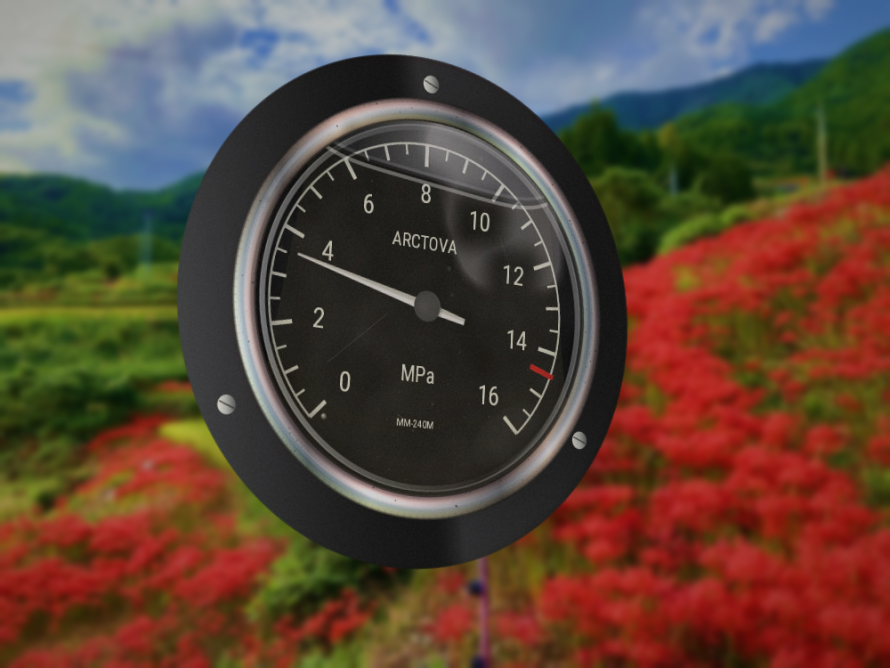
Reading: MPa 3.5
